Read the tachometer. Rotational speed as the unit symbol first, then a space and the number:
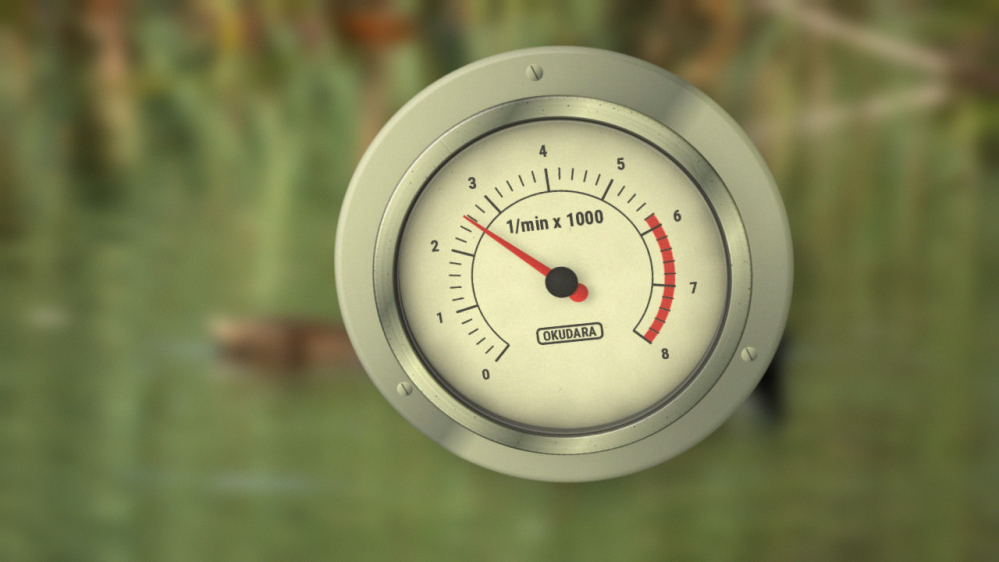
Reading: rpm 2600
